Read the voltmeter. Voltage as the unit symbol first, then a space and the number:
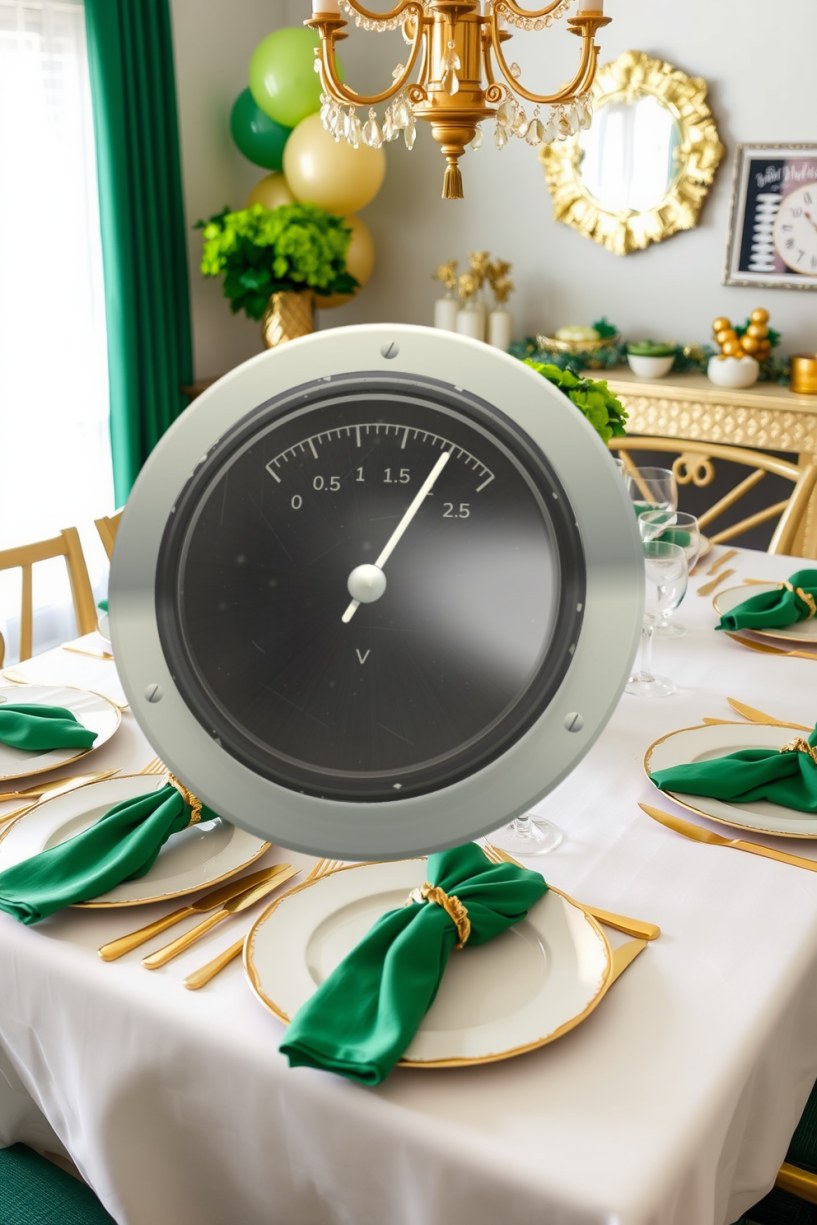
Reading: V 2
